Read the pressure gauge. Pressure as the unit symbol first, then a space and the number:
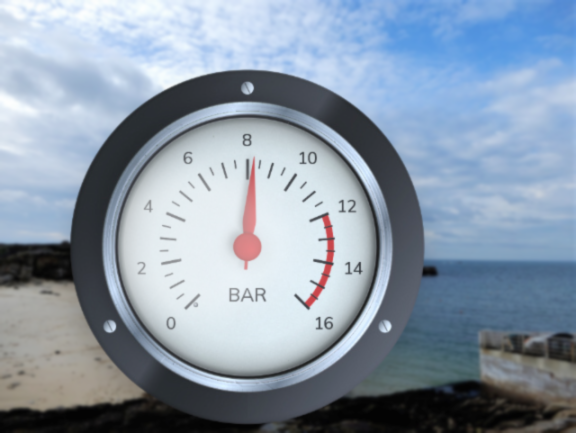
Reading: bar 8.25
